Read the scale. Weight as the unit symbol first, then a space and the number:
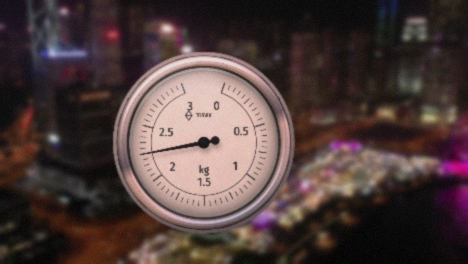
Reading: kg 2.25
